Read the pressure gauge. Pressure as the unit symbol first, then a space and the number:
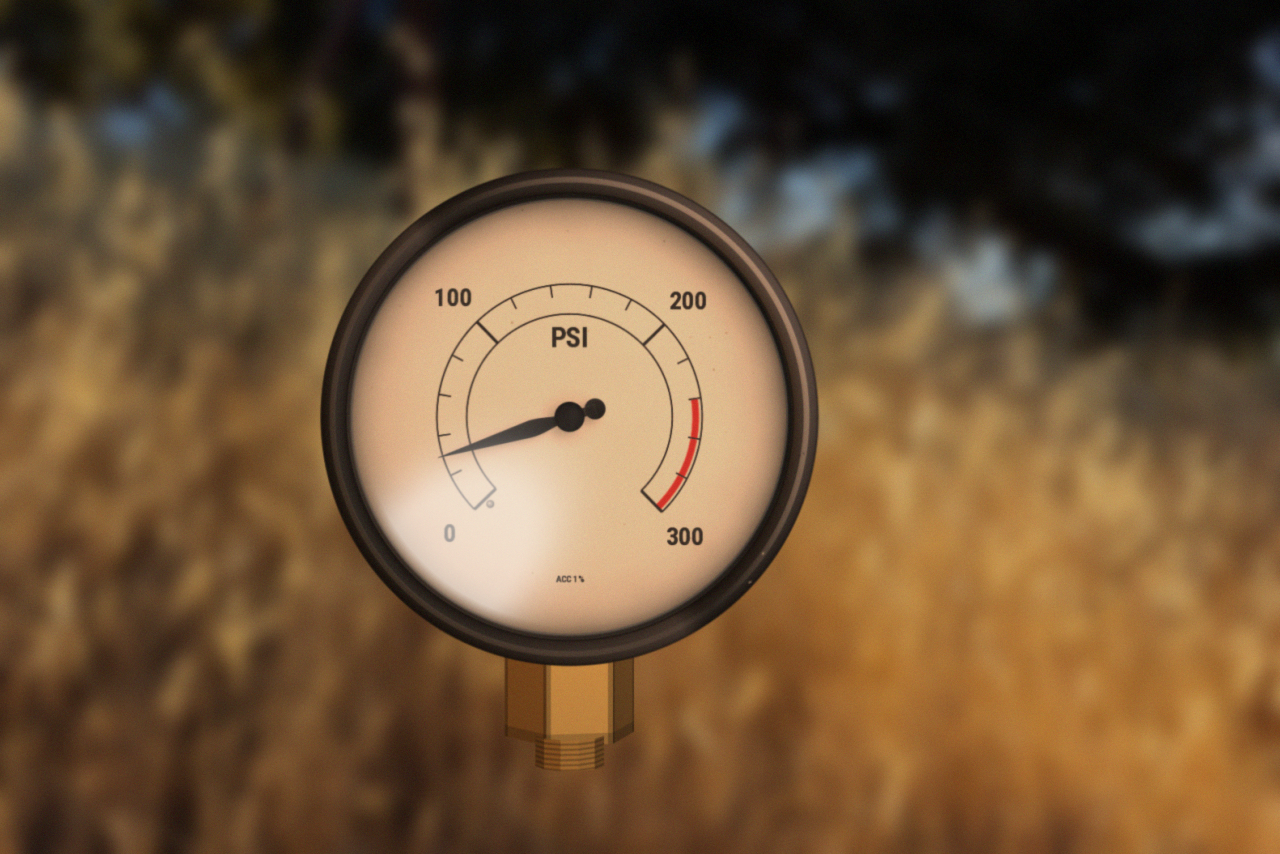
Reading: psi 30
